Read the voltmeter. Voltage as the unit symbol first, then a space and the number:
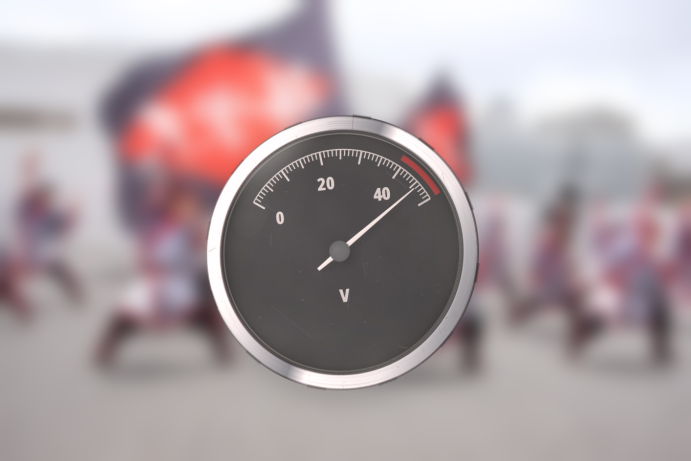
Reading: V 46
